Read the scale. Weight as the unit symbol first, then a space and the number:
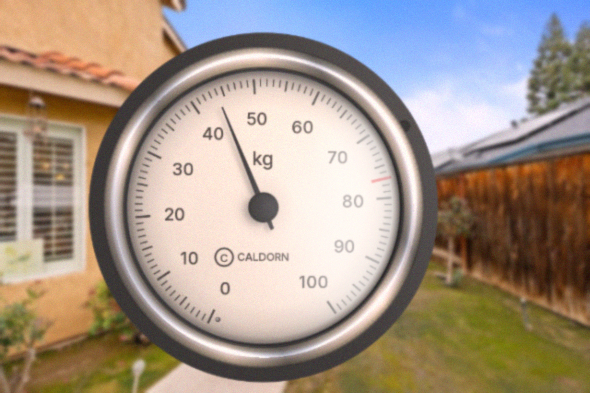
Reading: kg 44
